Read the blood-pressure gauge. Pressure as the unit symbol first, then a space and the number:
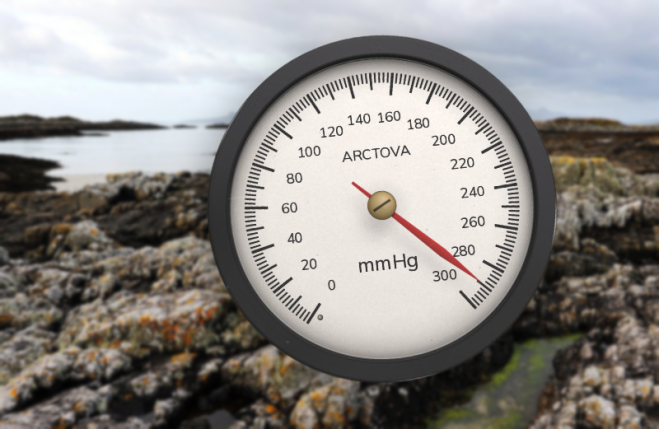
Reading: mmHg 290
